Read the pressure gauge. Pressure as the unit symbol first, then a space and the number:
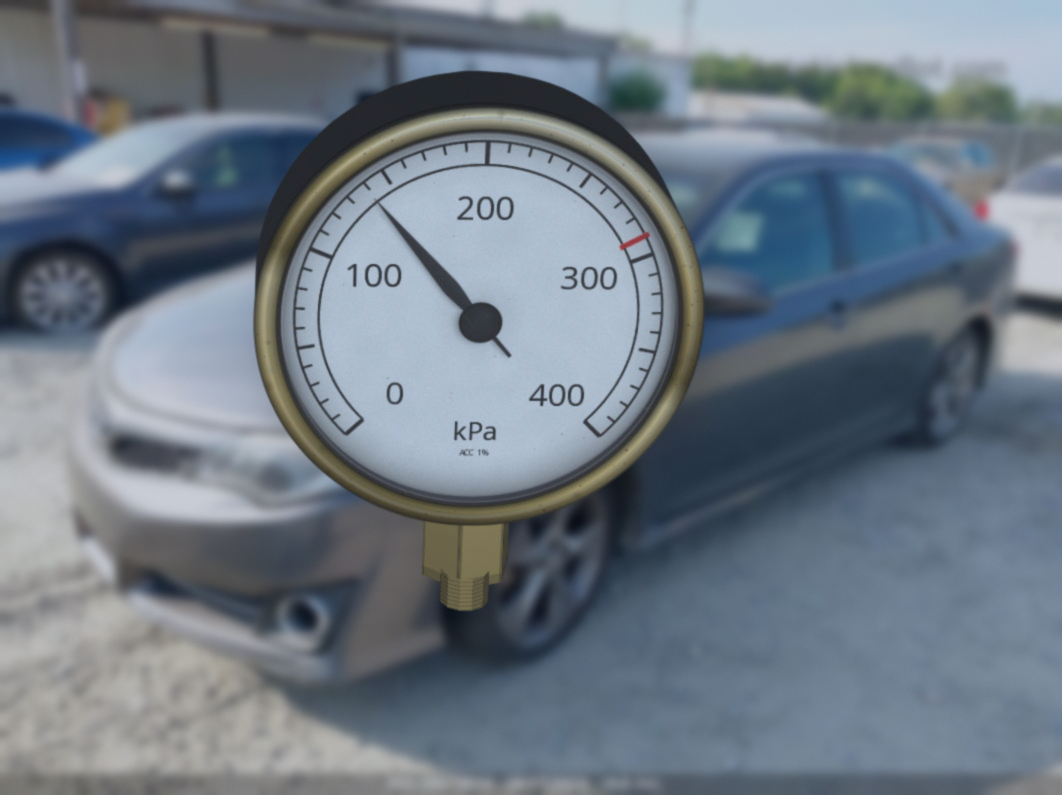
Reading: kPa 140
